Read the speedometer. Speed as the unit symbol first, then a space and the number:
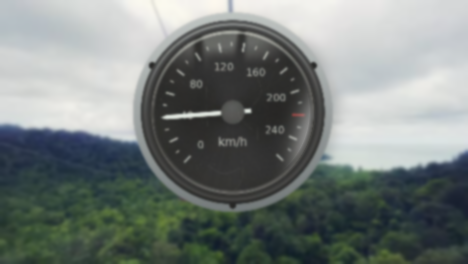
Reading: km/h 40
